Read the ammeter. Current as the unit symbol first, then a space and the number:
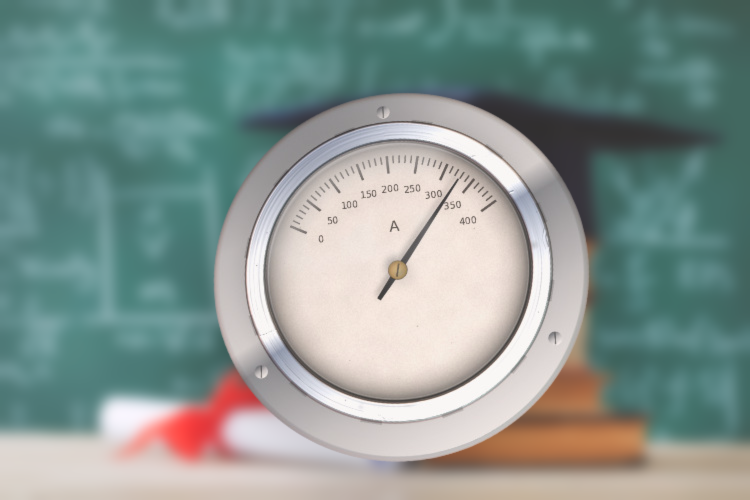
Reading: A 330
